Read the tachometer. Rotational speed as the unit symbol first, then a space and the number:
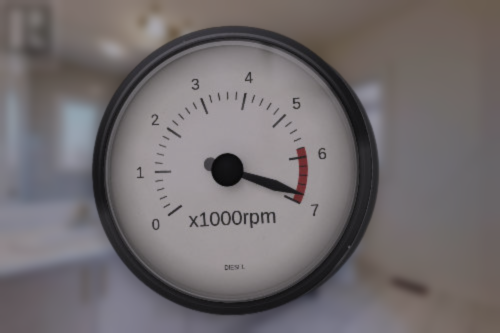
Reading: rpm 6800
